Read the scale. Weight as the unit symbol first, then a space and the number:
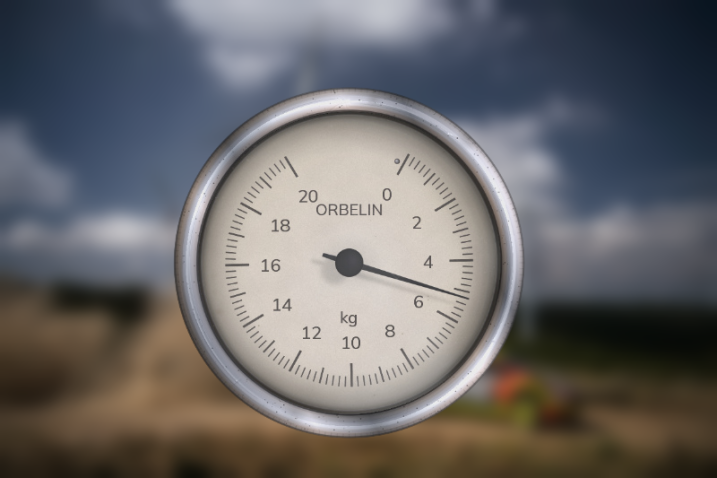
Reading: kg 5.2
